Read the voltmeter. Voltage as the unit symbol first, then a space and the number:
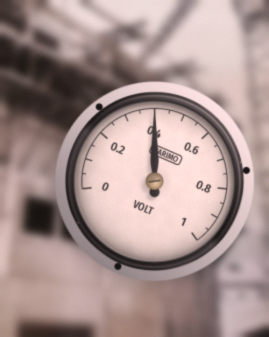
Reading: V 0.4
